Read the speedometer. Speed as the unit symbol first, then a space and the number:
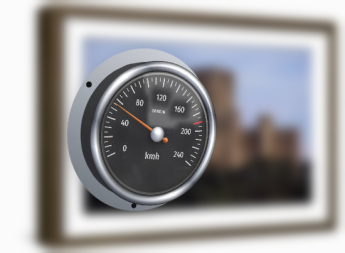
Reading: km/h 55
